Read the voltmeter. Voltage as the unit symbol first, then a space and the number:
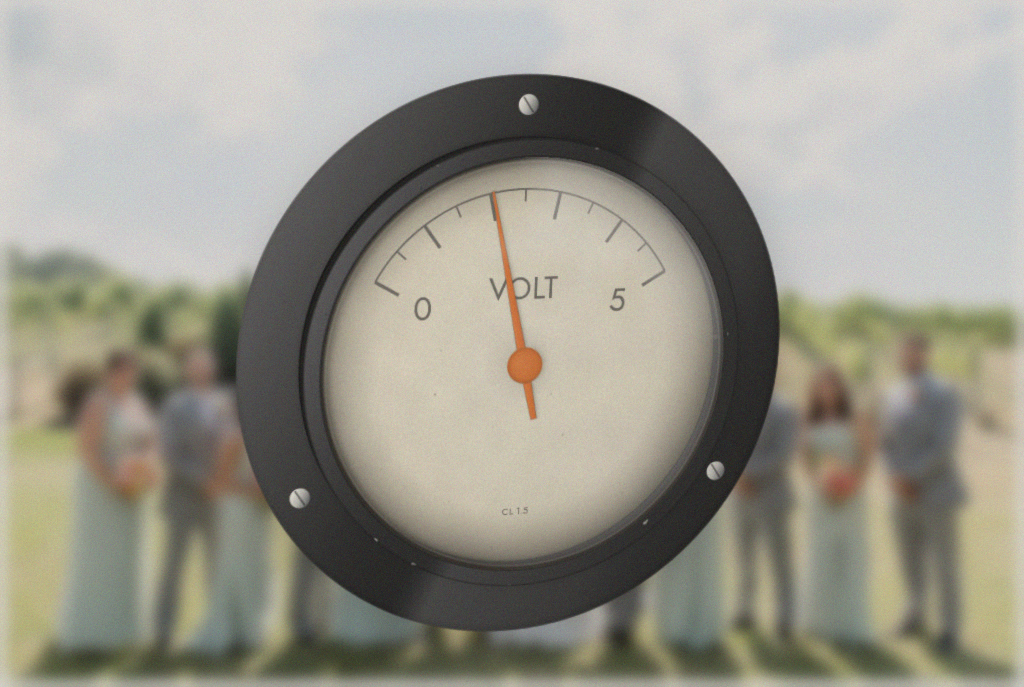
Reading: V 2
